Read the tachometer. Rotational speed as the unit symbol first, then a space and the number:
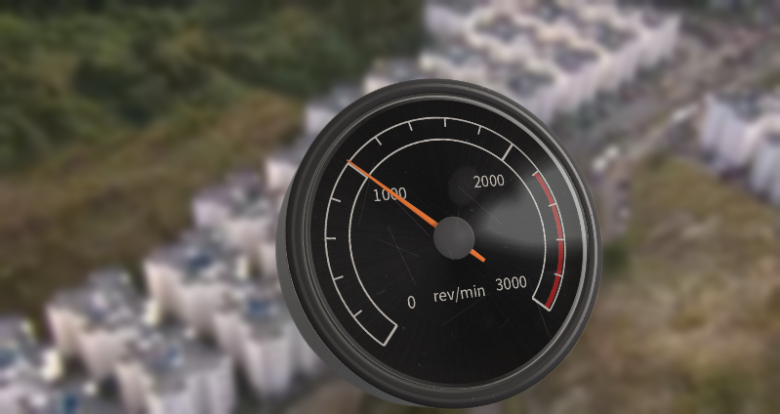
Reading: rpm 1000
